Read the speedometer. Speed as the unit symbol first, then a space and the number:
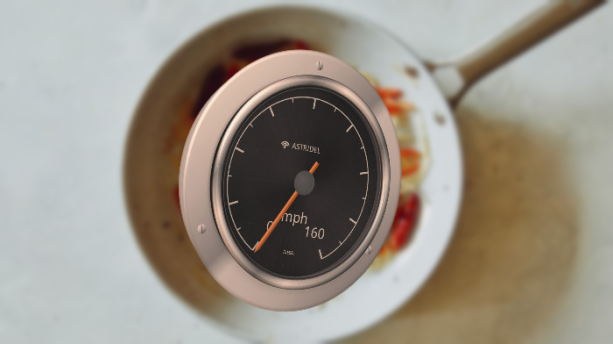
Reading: mph 0
